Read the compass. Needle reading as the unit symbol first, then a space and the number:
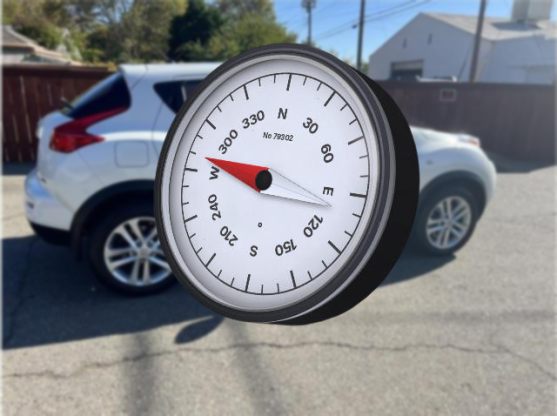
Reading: ° 280
